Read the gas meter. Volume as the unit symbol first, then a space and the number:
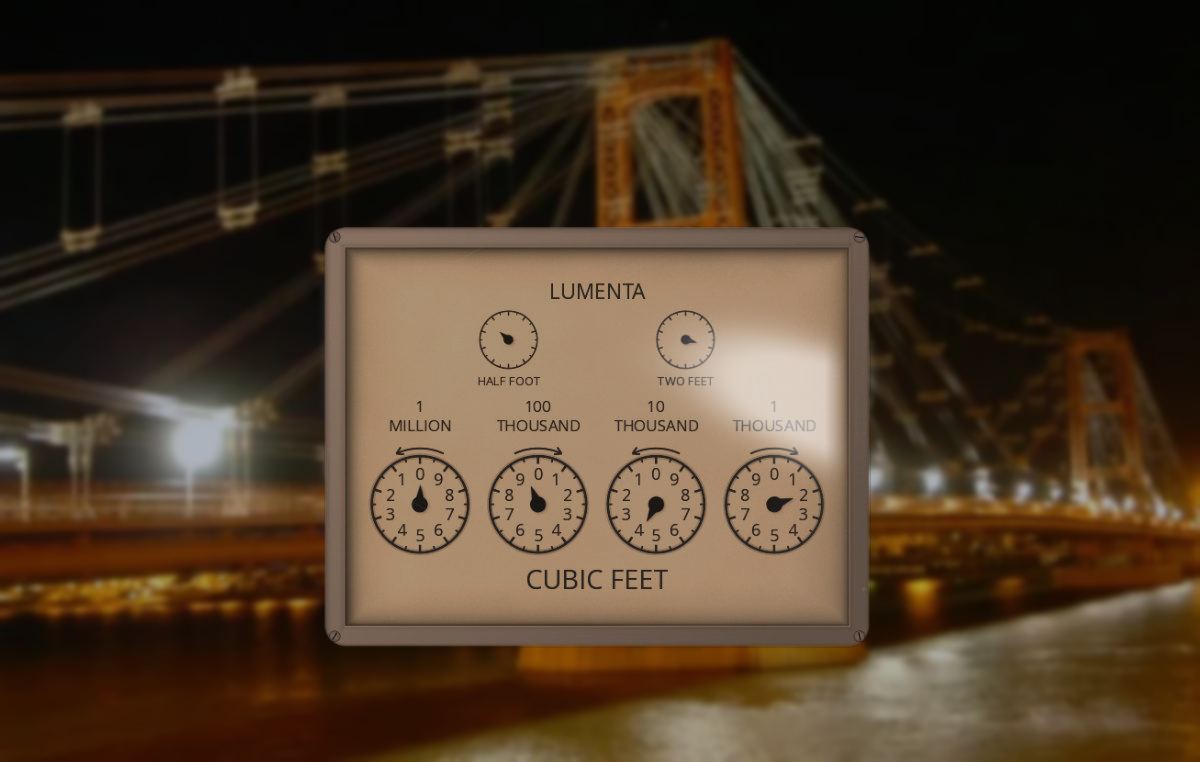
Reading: ft³ 994200
